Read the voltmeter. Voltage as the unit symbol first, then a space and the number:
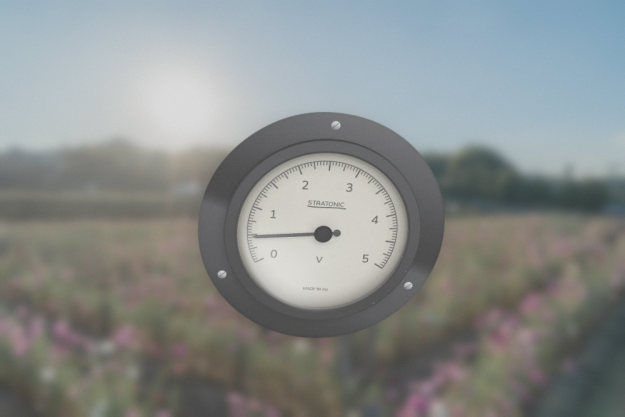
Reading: V 0.5
